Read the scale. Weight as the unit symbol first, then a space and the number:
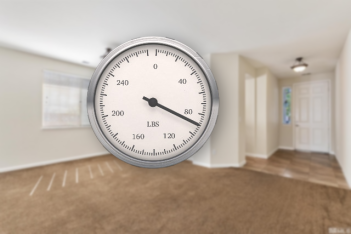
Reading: lb 90
